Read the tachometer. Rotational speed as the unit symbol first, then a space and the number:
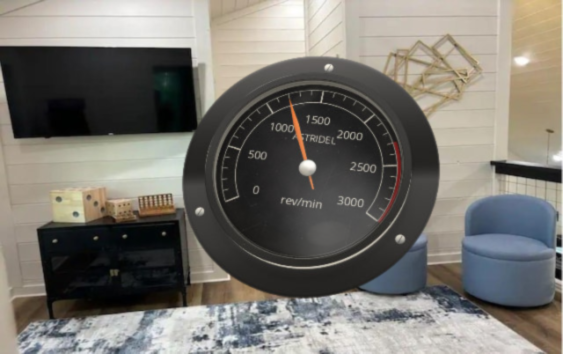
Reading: rpm 1200
